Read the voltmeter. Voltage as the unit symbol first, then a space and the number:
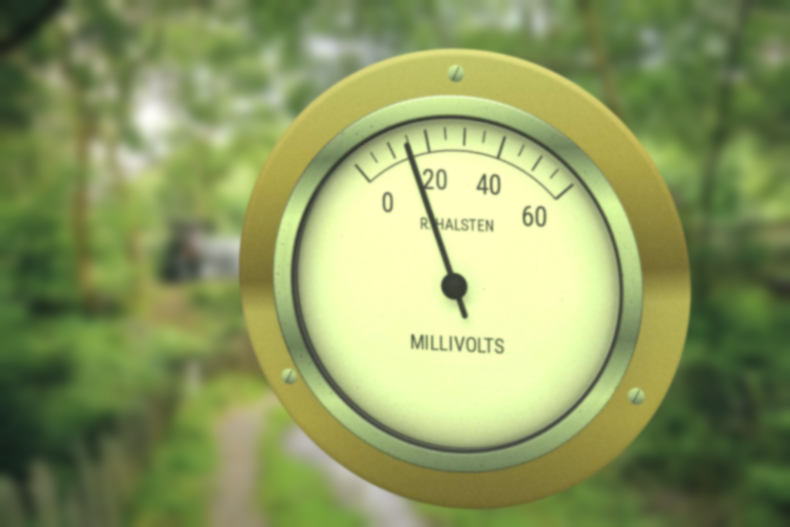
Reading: mV 15
